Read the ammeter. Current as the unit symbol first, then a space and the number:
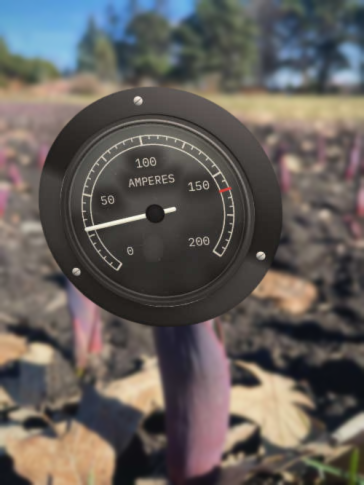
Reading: A 30
